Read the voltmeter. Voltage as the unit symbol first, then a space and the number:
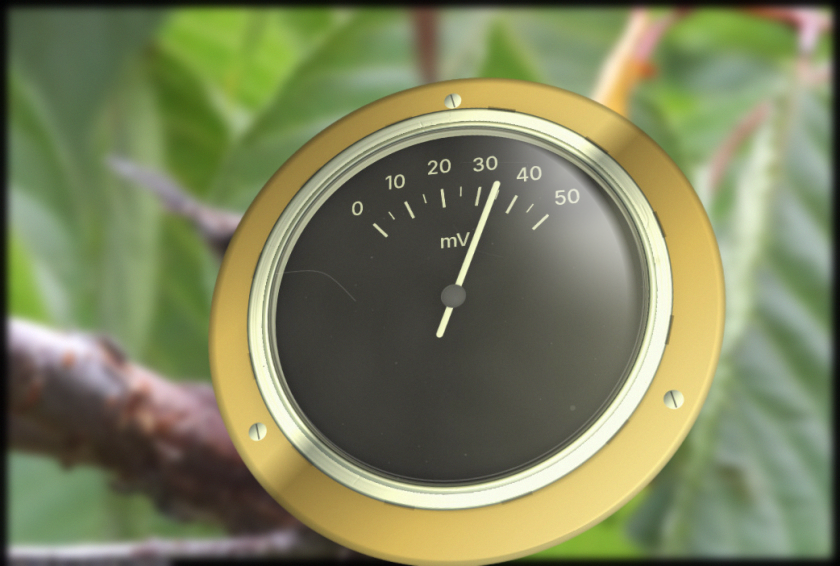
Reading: mV 35
